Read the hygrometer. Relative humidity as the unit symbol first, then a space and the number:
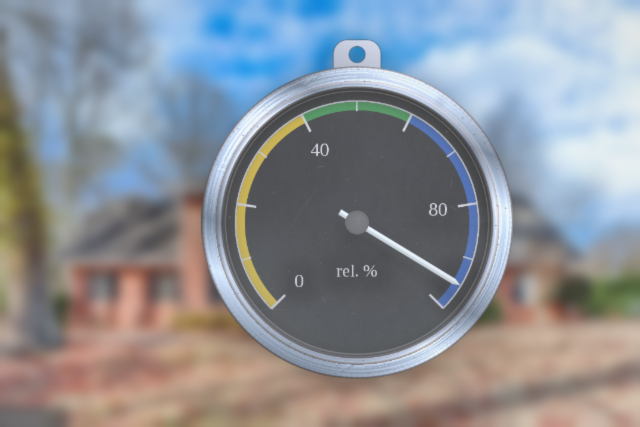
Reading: % 95
